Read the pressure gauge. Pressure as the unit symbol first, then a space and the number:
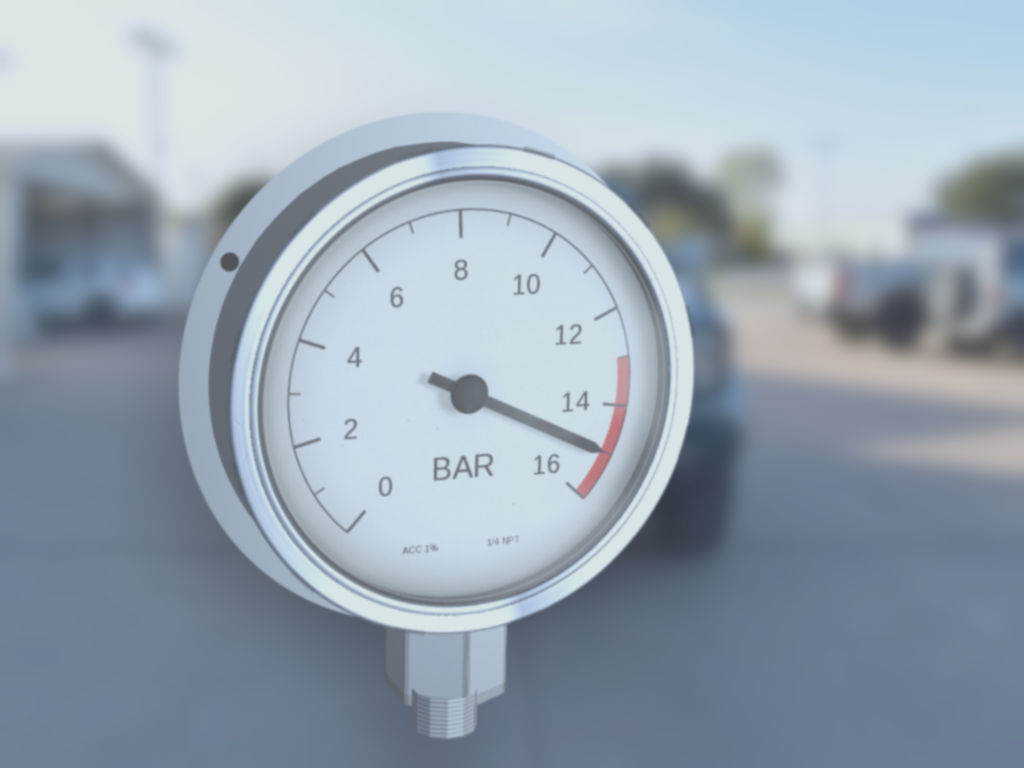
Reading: bar 15
